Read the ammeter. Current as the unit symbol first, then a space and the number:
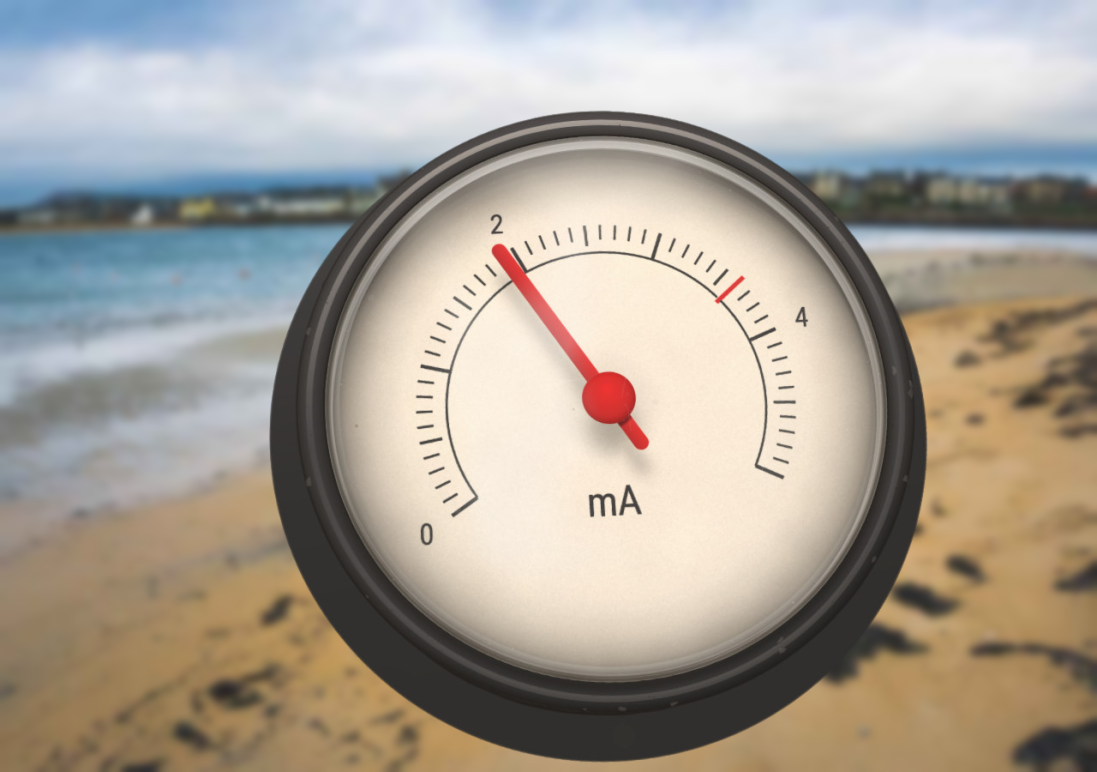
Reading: mA 1.9
